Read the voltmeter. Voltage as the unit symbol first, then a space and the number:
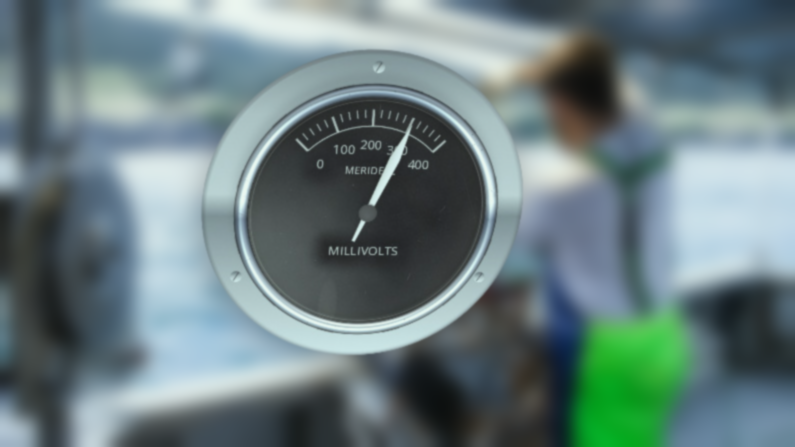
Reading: mV 300
